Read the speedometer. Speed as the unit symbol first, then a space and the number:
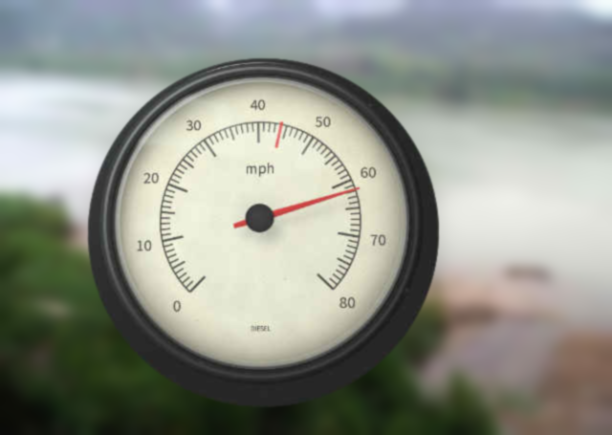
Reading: mph 62
